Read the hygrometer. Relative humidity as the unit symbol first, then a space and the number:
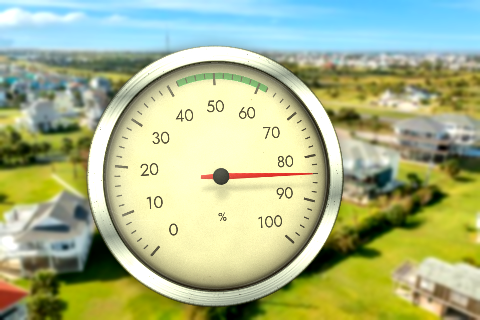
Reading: % 84
